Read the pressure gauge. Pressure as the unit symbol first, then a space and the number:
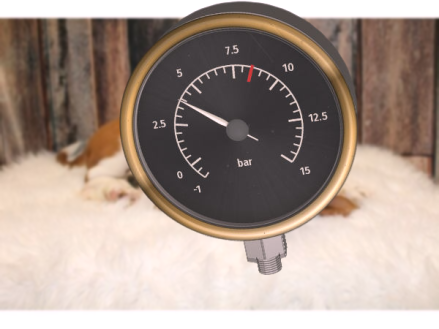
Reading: bar 4
